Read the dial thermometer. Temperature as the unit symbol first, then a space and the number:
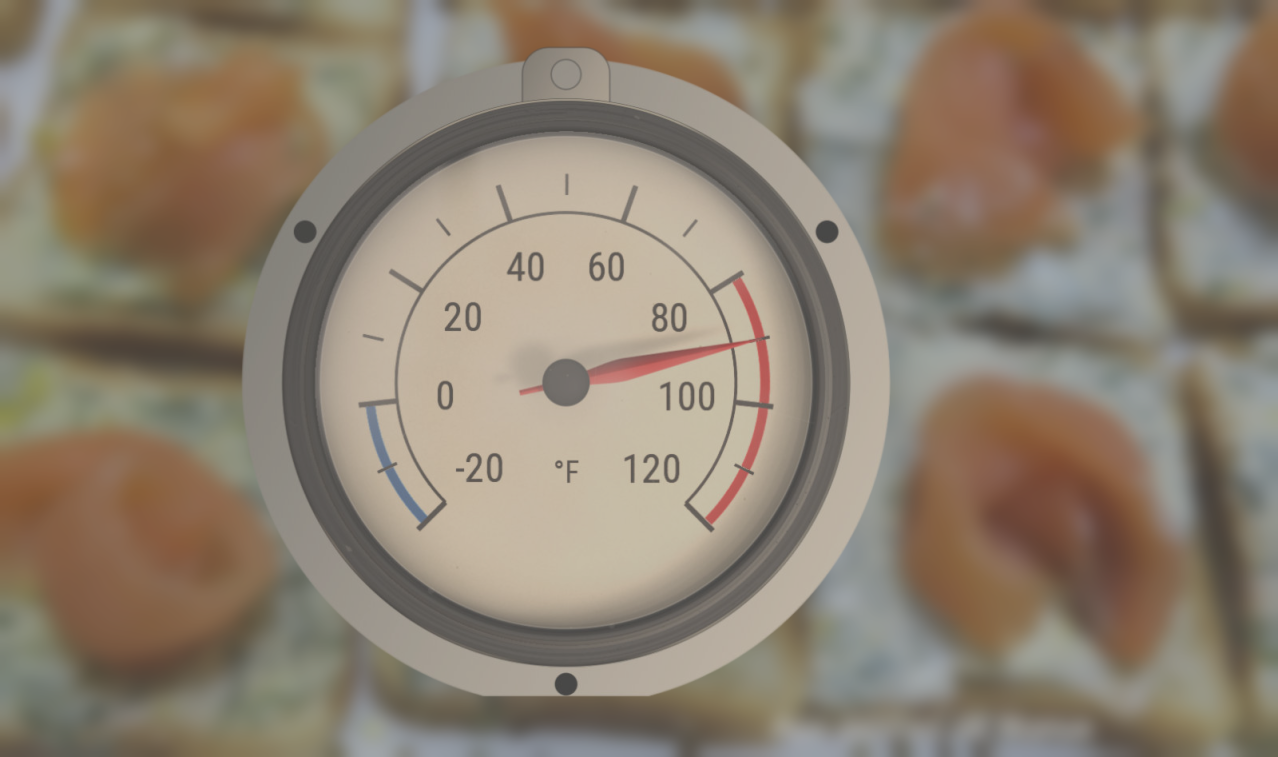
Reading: °F 90
